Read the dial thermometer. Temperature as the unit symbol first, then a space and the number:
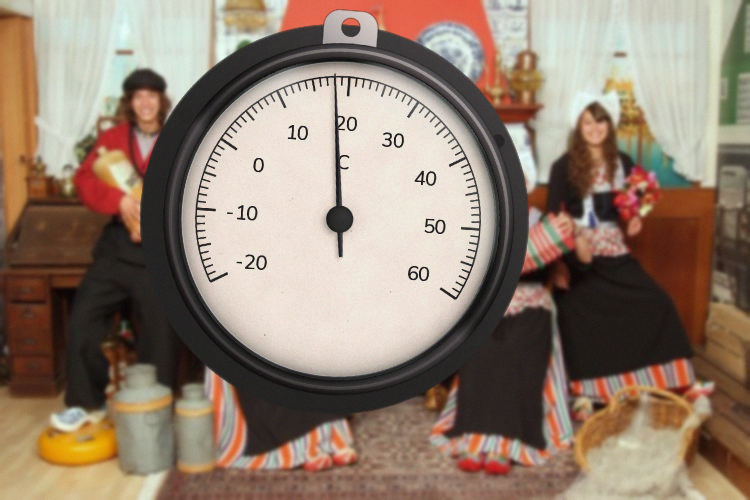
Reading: °C 18
